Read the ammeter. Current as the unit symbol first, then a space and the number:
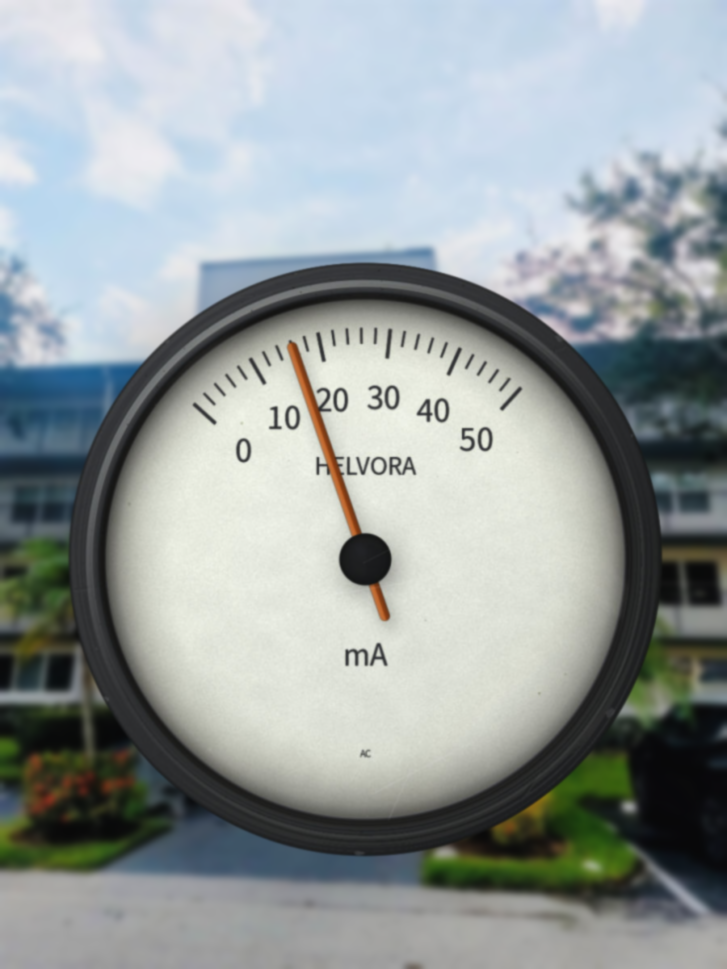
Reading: mA 16
